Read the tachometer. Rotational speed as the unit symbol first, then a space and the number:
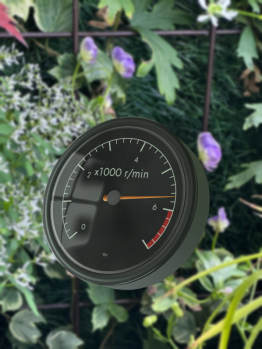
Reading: rpm 5700
